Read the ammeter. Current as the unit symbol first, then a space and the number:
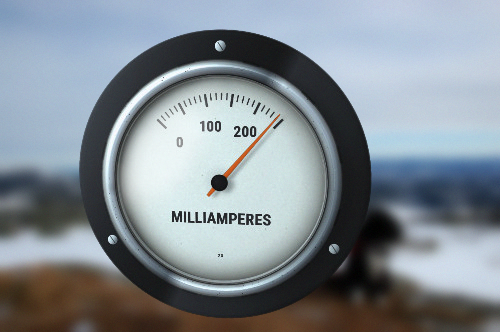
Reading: mA 240
